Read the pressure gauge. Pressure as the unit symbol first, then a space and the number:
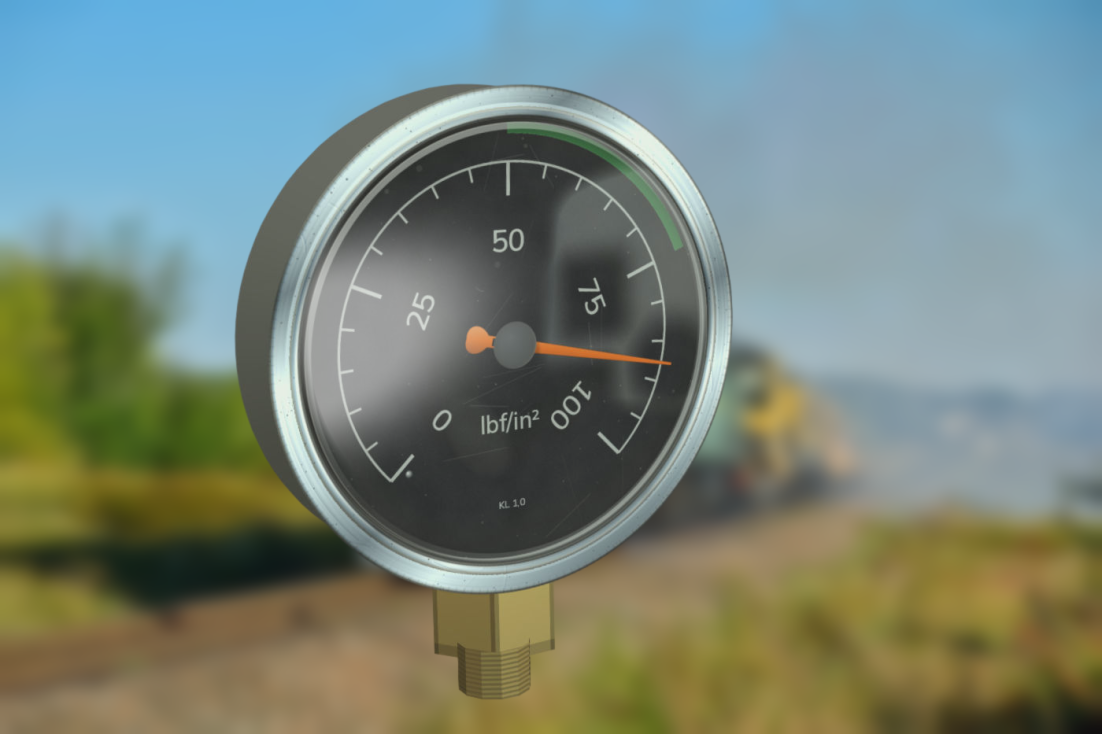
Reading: psi 87.5
